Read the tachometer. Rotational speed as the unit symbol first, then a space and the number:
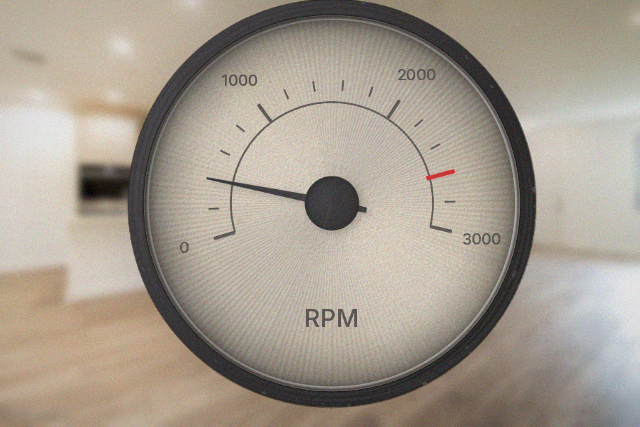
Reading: rpm 400
